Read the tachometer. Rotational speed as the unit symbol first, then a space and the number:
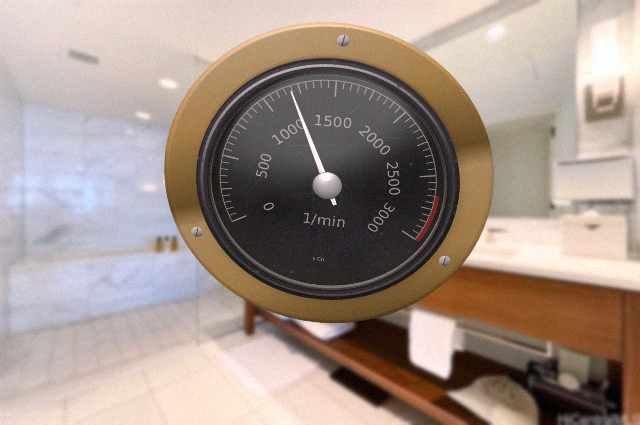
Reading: rpm 1200
